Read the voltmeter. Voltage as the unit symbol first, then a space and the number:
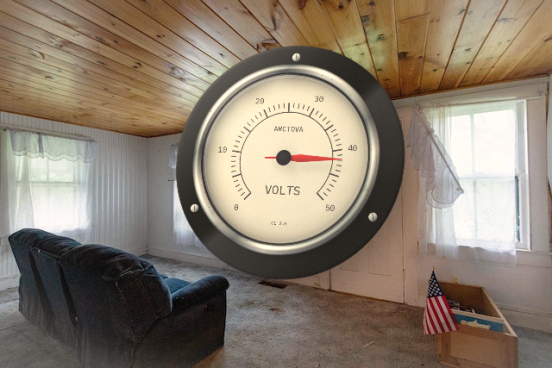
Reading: V 42
